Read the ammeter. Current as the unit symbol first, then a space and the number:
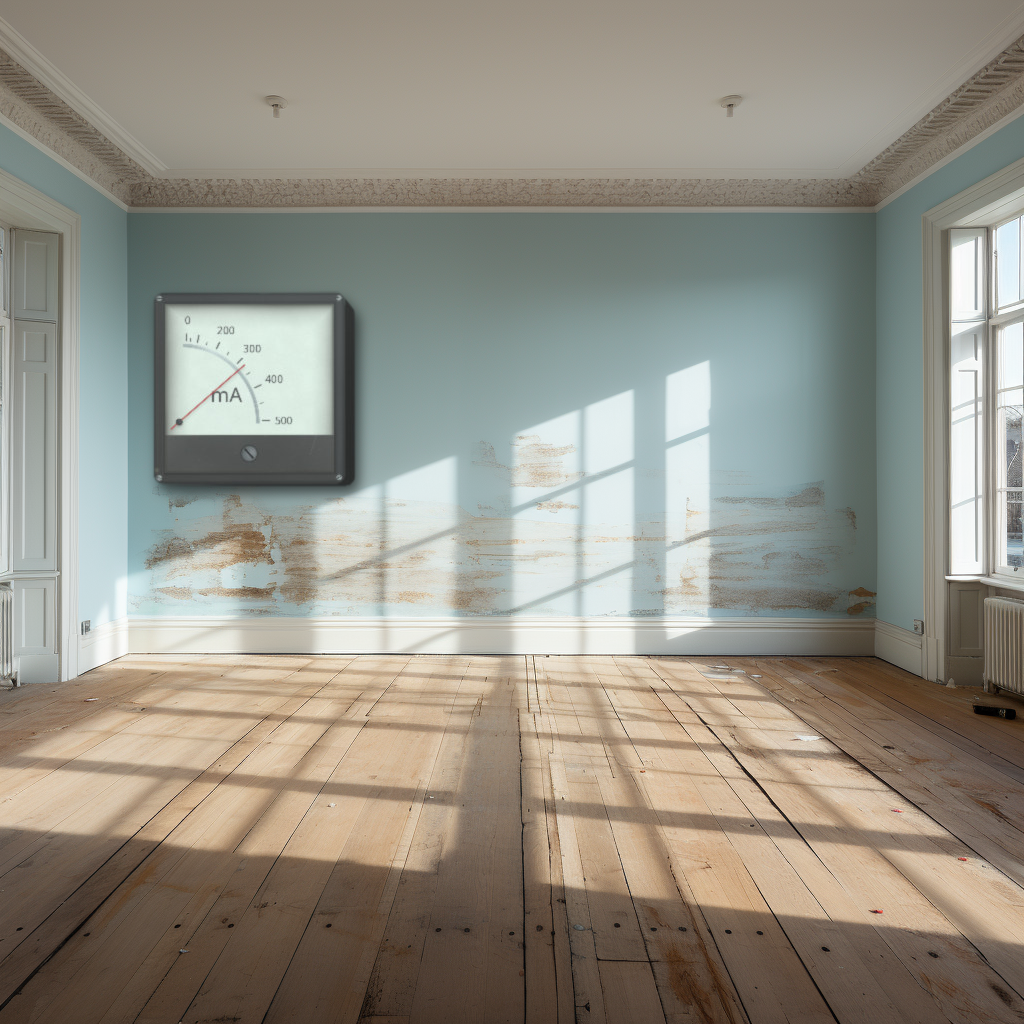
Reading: mA 325
